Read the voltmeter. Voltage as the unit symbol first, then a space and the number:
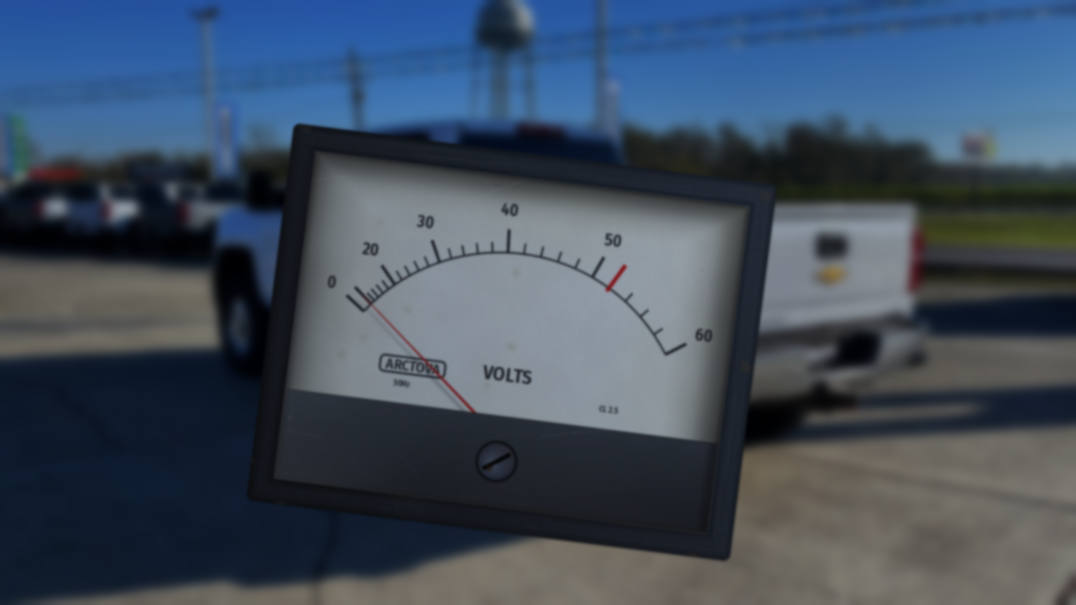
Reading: V 10
